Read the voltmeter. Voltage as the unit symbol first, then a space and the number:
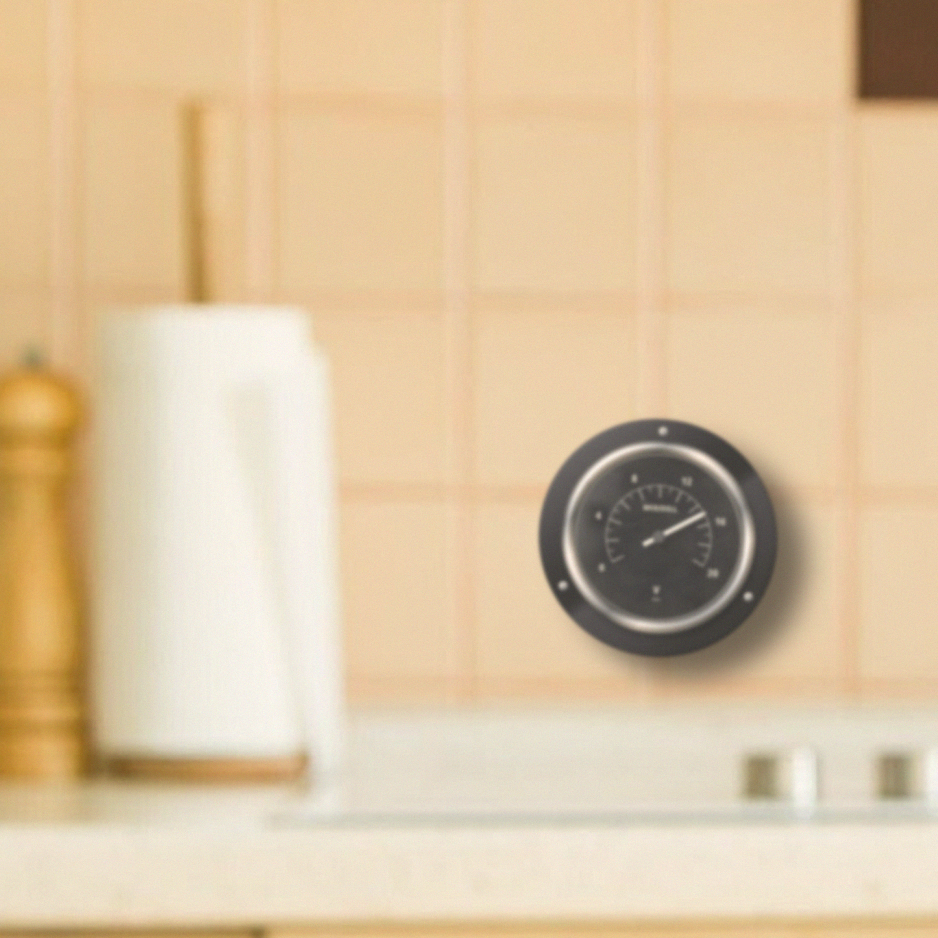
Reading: V 15
